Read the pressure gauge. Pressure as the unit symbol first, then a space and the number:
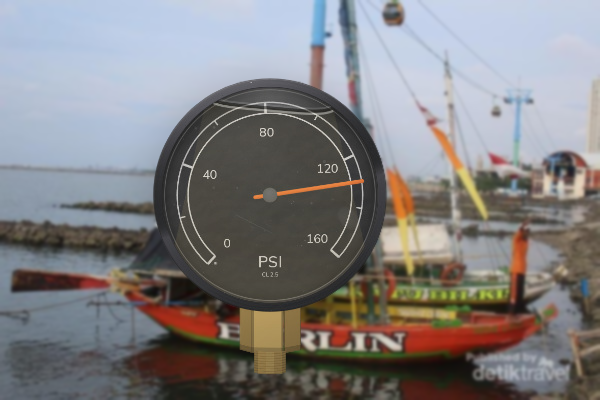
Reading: psi 130
